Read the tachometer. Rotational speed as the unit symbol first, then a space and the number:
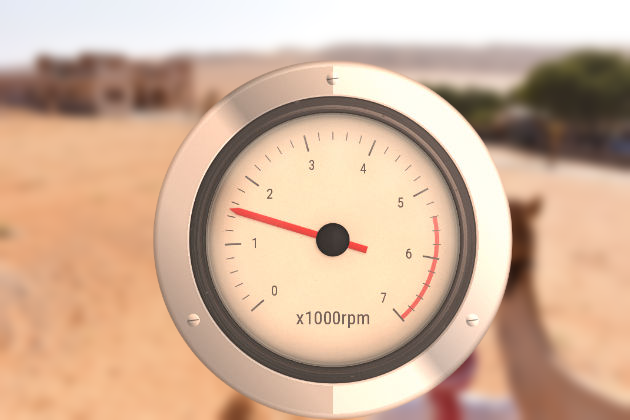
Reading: rpm 1500
